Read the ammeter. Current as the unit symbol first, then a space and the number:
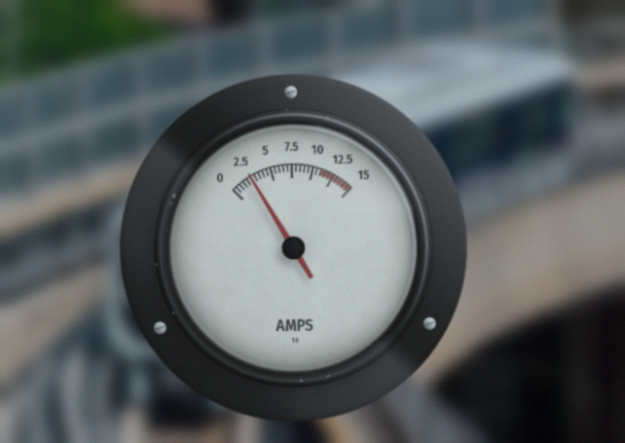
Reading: A 2.5
